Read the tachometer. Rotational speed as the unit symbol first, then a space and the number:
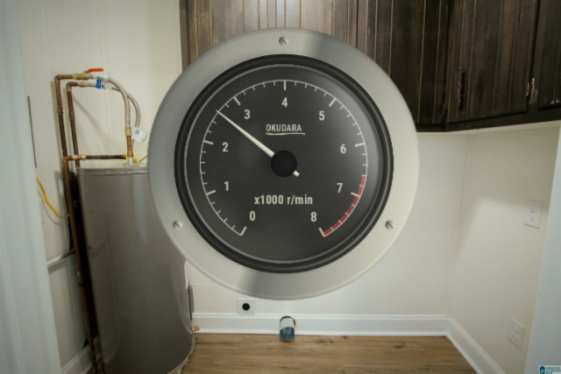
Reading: rpm 2600
